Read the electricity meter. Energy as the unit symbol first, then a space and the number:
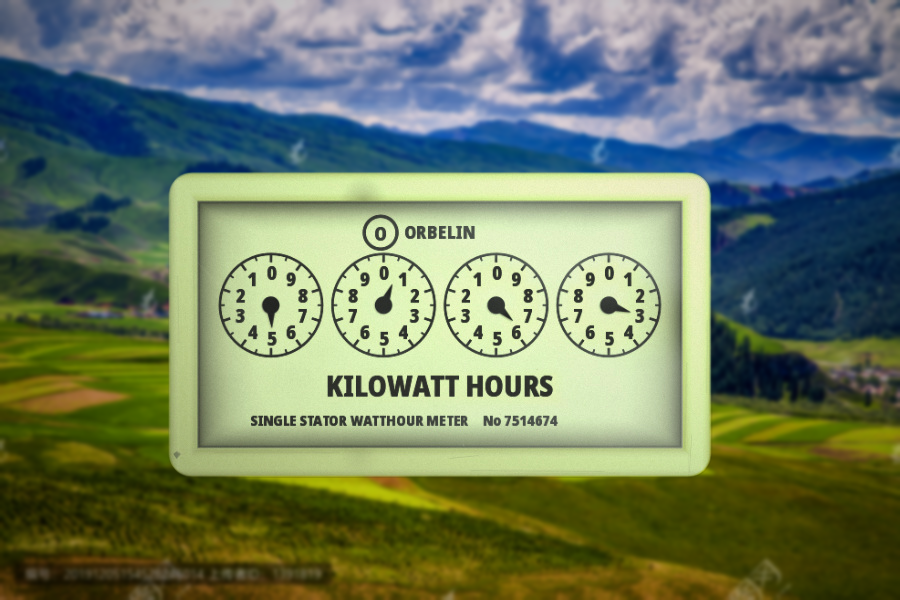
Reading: kWh 5063
